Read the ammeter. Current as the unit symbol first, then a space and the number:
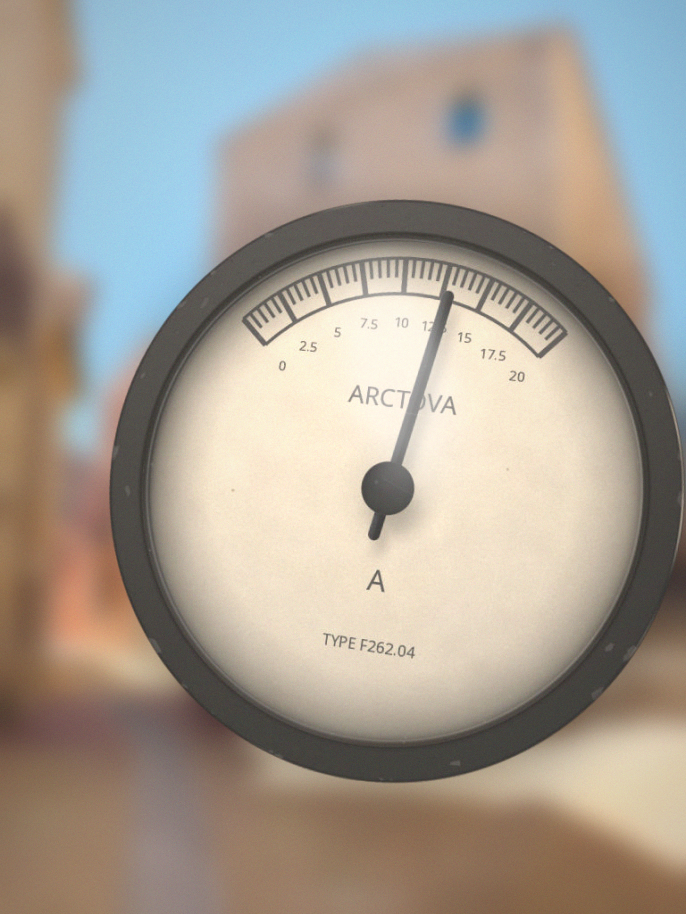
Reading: A 13
